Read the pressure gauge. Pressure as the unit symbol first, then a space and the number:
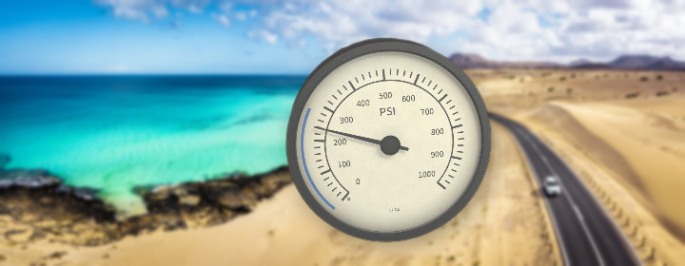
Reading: psi 240
